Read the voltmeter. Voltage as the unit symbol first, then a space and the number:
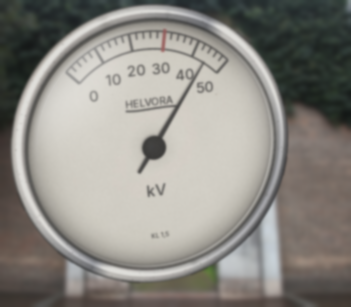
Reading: kV 44
